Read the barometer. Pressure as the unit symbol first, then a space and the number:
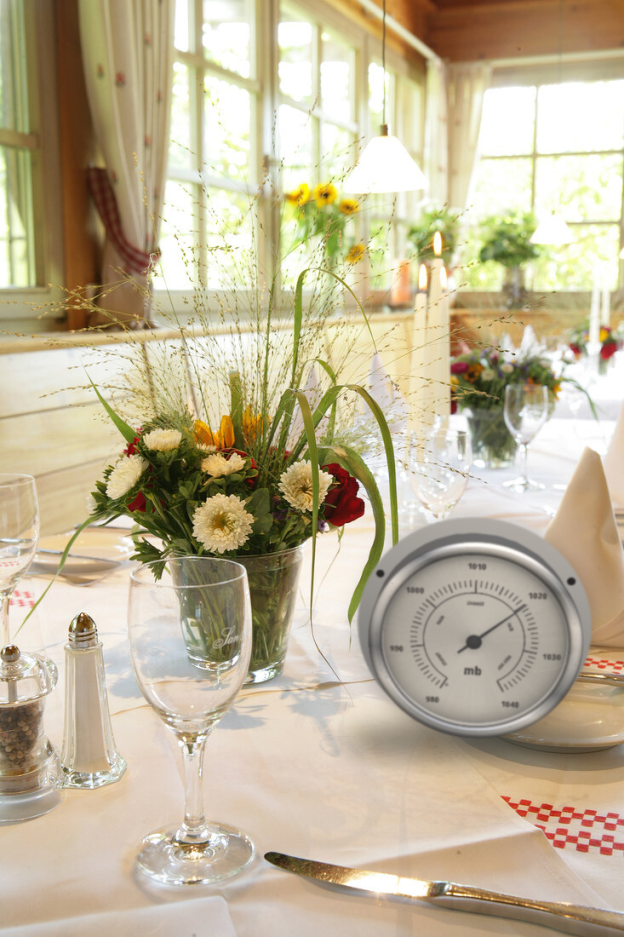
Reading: mbar 1020
